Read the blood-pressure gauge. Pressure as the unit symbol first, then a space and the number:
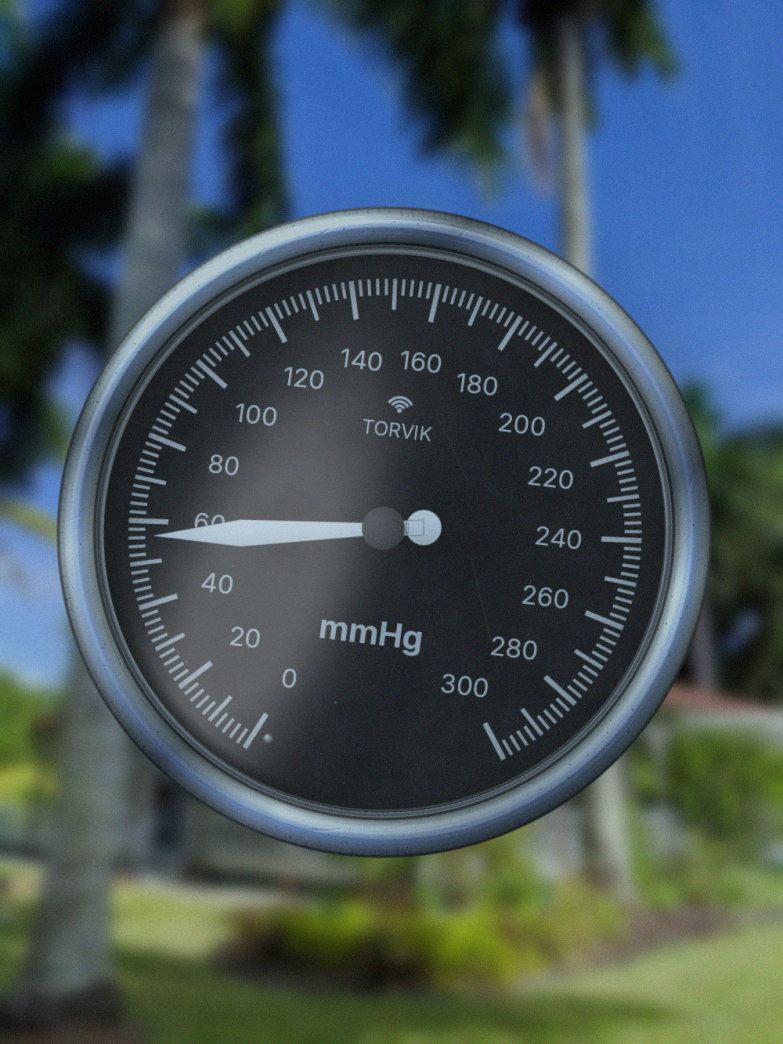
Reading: mmHg 56
